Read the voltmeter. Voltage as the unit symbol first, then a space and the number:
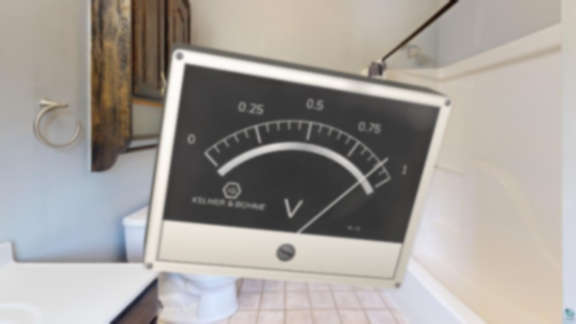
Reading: V 0.9
